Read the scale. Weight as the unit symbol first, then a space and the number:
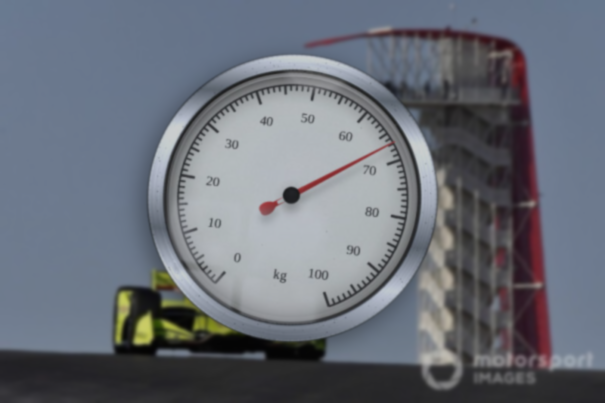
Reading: kg 67
